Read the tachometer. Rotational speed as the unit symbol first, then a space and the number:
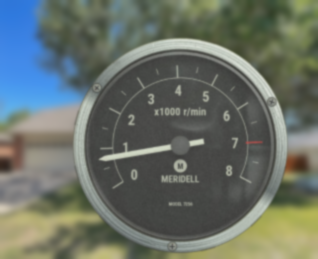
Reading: rpm 750
